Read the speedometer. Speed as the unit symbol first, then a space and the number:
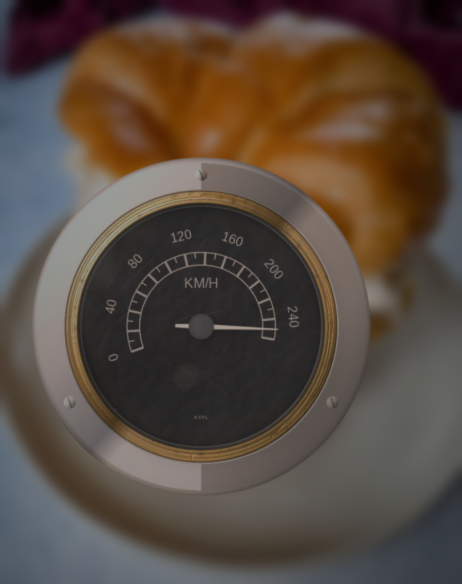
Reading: km/h 250
